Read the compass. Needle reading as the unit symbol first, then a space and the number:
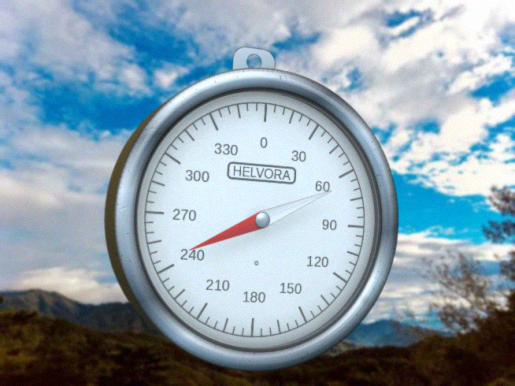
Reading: ° 245
